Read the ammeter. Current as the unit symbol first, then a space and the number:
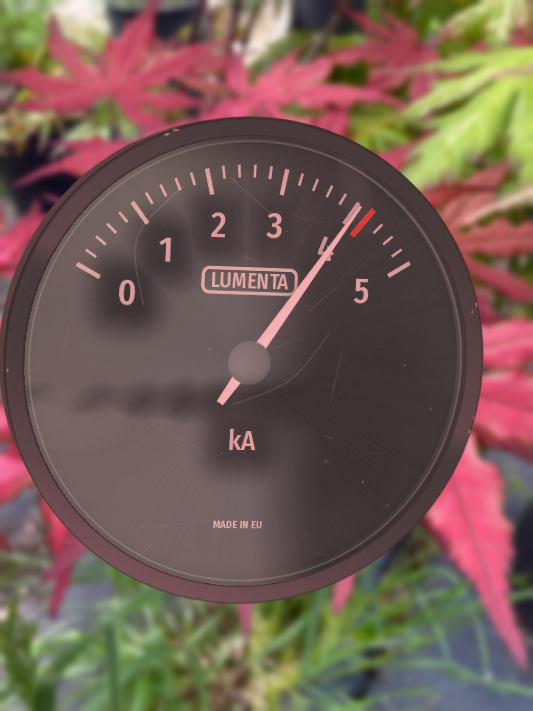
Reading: kA 4
